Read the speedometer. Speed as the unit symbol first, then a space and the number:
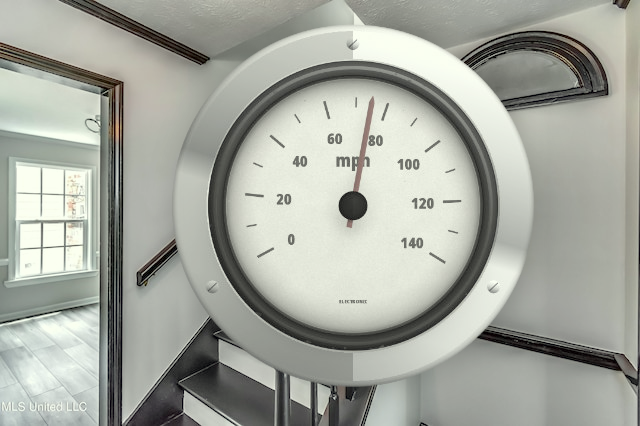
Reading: mph 75
